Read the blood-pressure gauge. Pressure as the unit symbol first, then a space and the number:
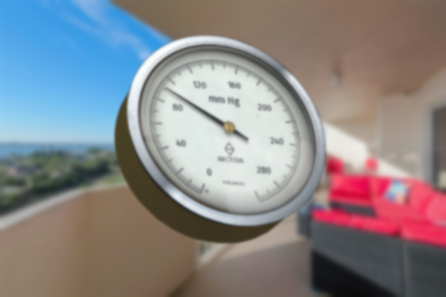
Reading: mmHg 90
